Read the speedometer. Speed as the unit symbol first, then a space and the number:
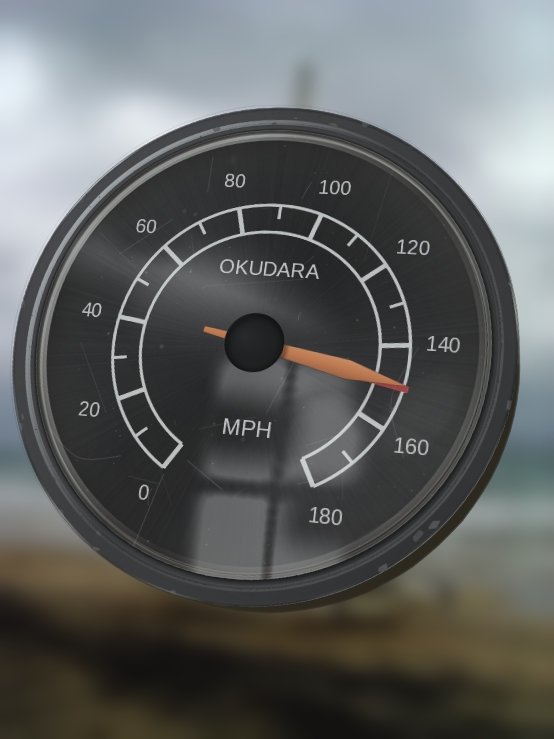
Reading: mph 150
